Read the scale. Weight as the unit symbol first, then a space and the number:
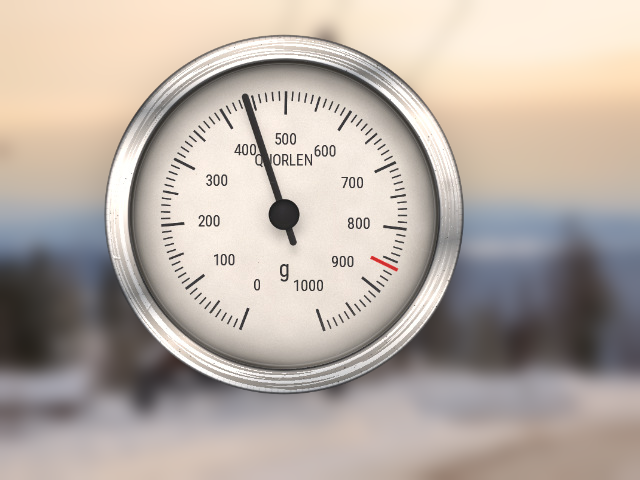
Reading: g 440
